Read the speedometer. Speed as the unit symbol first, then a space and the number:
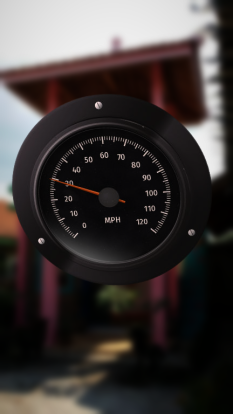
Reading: mph 30
